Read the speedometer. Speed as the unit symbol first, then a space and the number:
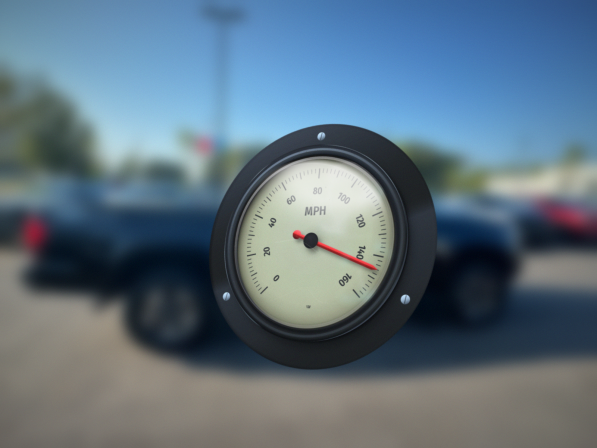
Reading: mph 146
